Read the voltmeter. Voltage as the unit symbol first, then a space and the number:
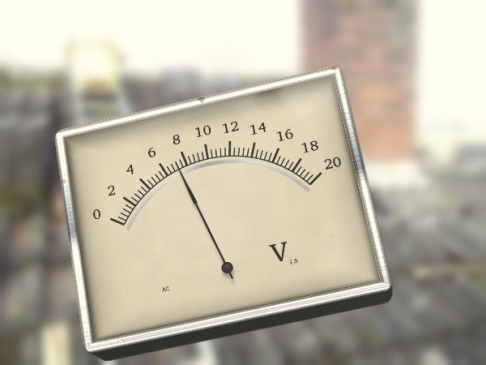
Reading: V 7.2
